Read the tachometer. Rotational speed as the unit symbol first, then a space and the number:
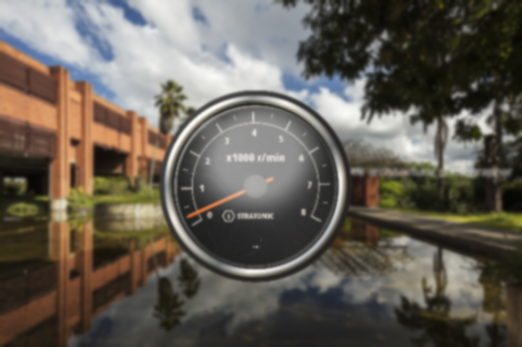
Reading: rpm 250
